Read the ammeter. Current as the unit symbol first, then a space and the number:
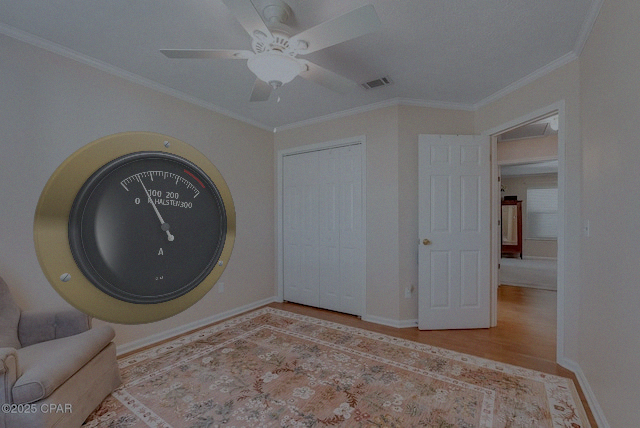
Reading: A 50
